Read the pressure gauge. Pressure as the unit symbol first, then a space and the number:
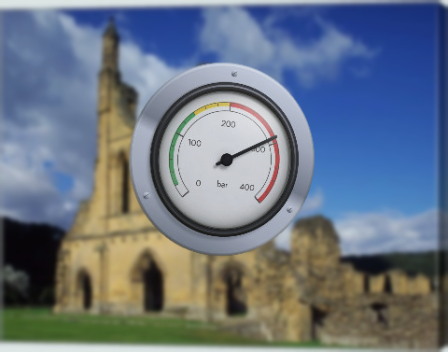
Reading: bar 290
